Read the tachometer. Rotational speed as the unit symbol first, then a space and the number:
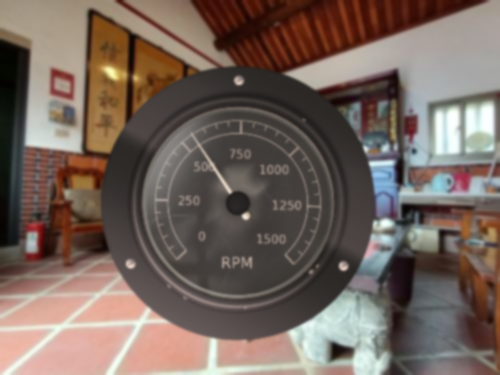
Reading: rpm 550
